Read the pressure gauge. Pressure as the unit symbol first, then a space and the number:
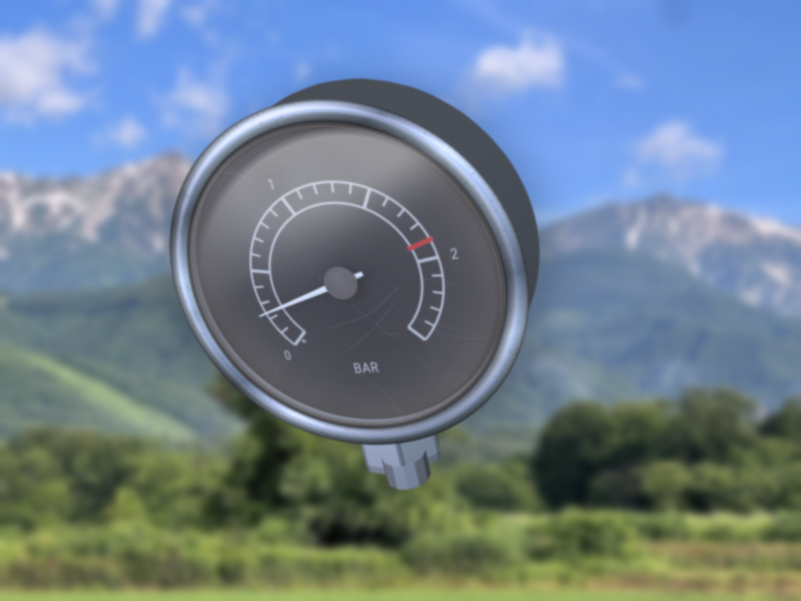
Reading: bar 0.25
